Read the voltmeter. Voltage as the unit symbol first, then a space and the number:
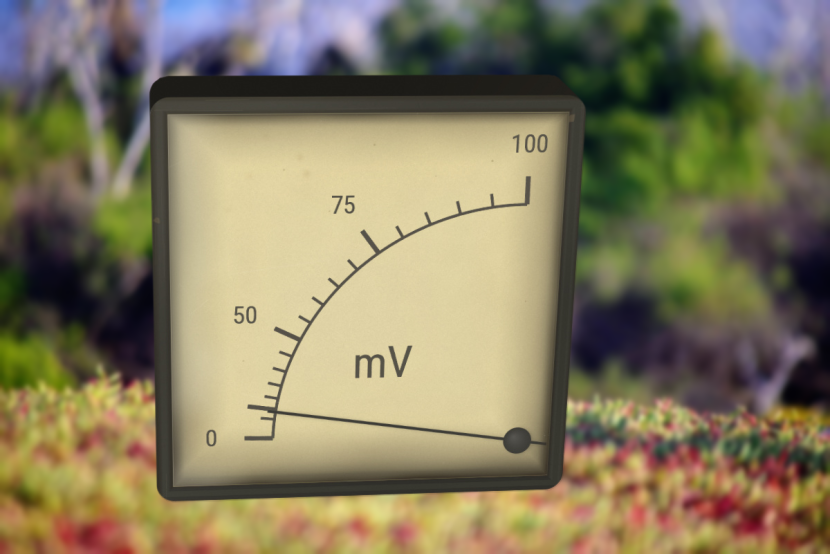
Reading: mV 25
